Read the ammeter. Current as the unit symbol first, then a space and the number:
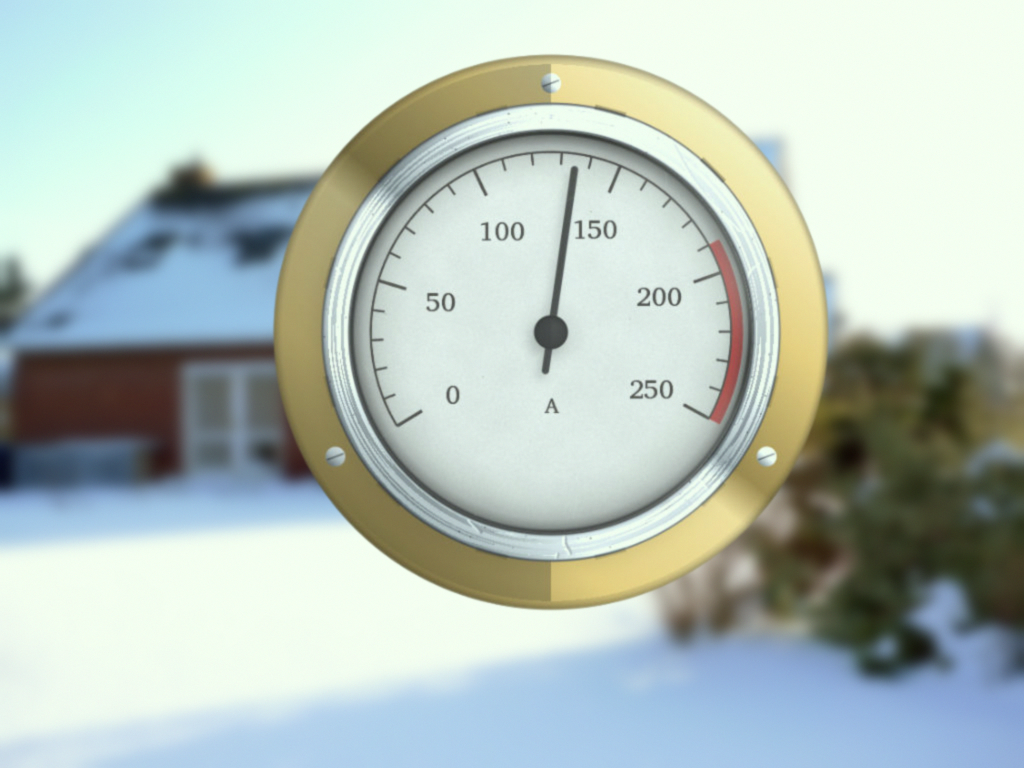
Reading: A 135
